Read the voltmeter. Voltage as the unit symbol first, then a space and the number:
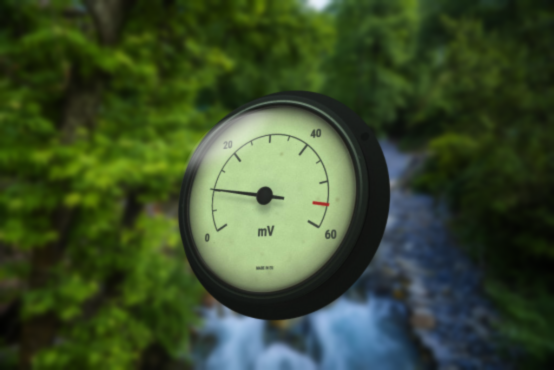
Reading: mV 10
